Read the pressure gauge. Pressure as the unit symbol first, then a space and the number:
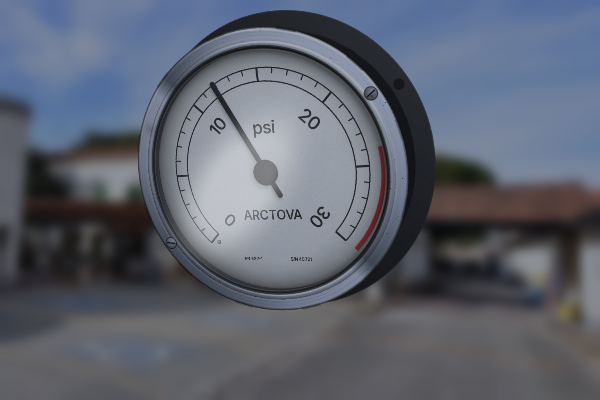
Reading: psi 12
